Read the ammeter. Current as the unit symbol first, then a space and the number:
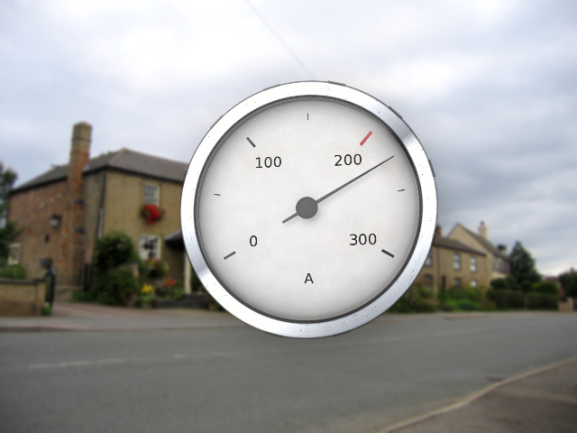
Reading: A 225
